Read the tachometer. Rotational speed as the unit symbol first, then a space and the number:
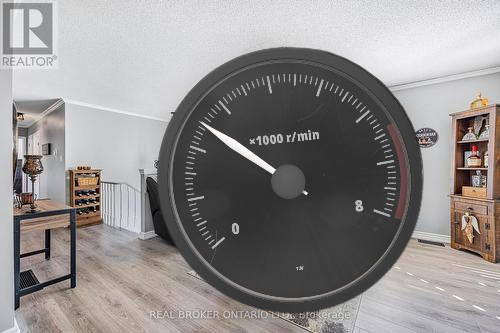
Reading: rpm 2500
